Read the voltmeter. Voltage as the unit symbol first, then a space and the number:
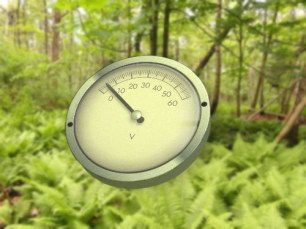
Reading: V 5
